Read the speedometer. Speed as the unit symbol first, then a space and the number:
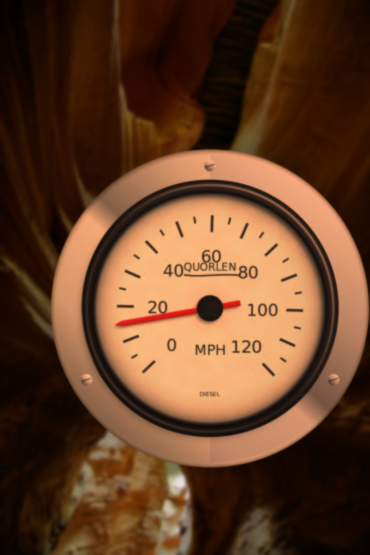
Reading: mph 15
